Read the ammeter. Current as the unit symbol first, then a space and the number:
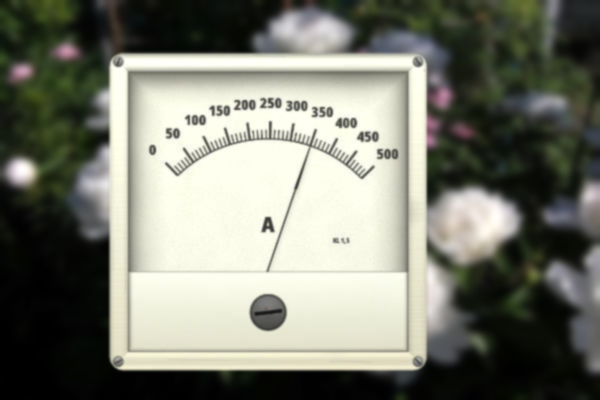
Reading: A 350
